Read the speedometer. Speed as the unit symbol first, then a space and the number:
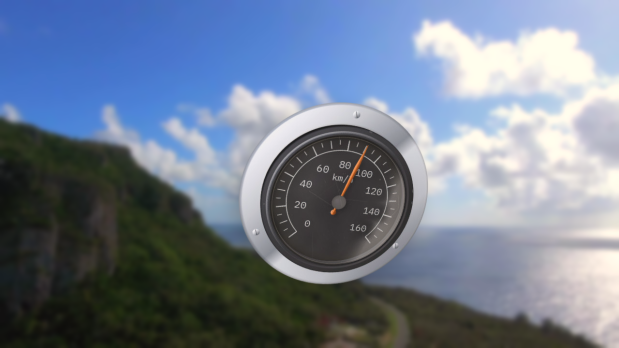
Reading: km/h 90
